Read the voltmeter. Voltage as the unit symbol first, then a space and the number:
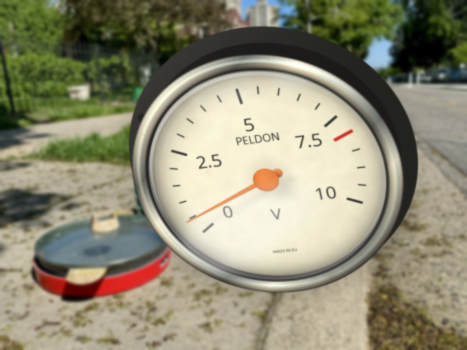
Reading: V 0.5
